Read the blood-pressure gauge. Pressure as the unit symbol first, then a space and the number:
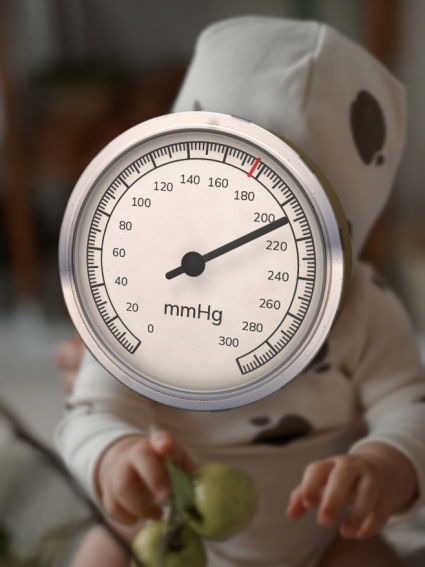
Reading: mmHg 208
